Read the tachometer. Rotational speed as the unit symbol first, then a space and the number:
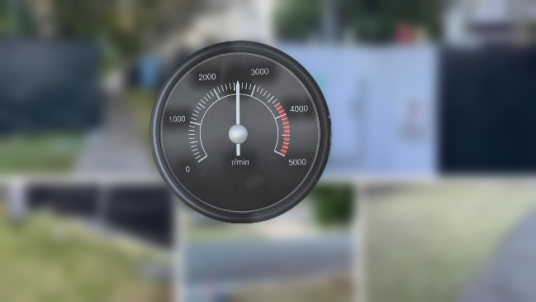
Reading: rpm 2600
